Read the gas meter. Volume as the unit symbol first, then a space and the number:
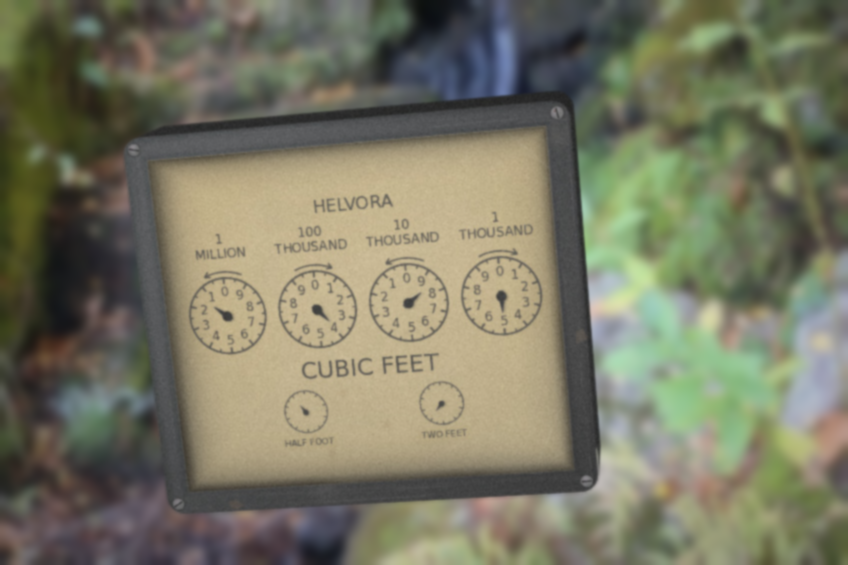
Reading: ft³ 138500
